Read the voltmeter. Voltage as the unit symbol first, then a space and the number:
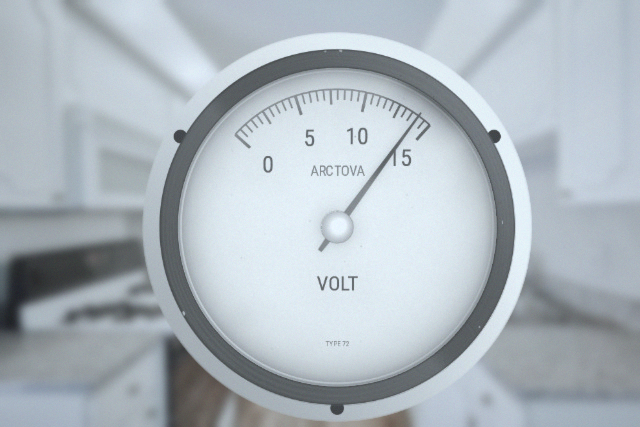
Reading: V 14
